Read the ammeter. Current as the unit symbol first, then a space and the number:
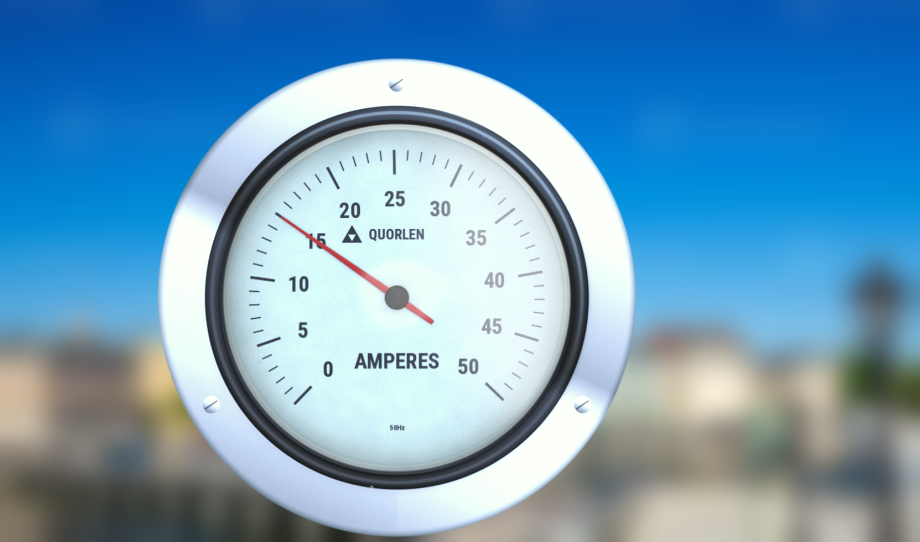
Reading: A 15
